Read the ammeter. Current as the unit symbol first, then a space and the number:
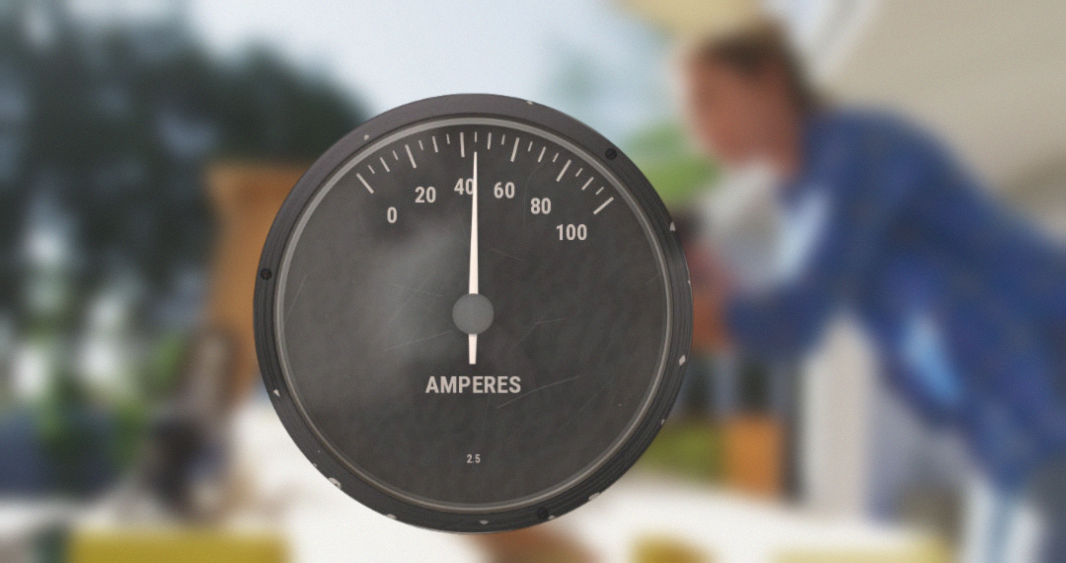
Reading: A 45
